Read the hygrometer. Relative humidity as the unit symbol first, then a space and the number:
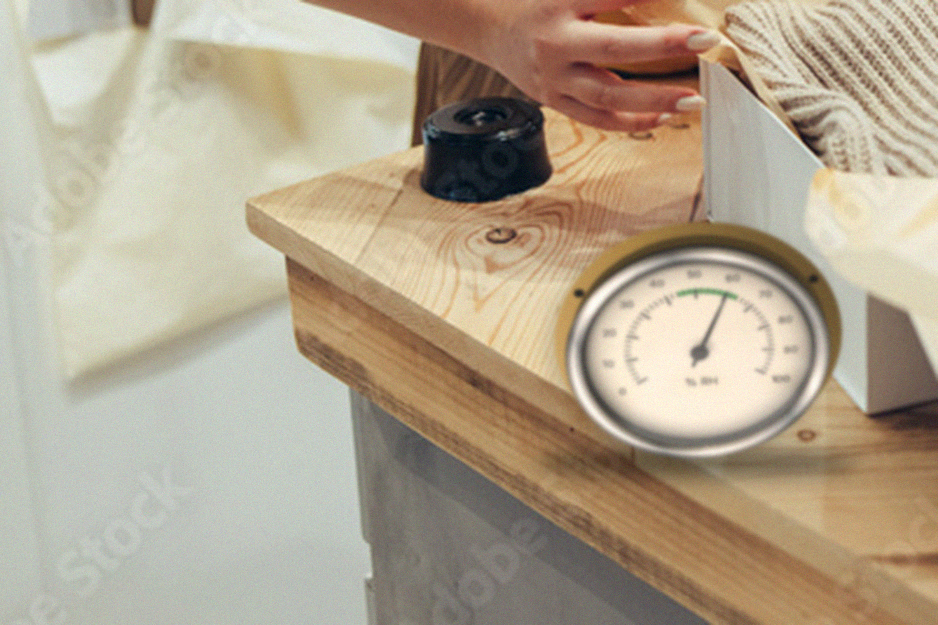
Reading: % 60
